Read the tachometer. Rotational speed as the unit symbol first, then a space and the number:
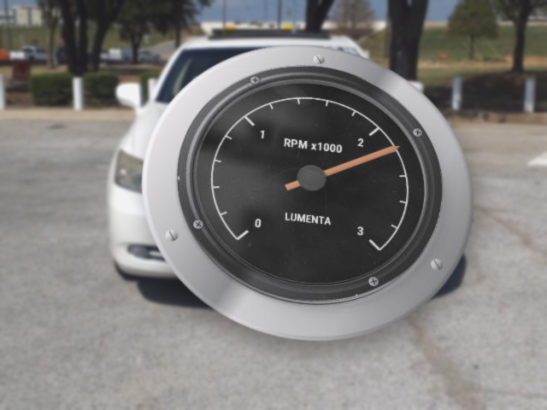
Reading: rpm 2200
